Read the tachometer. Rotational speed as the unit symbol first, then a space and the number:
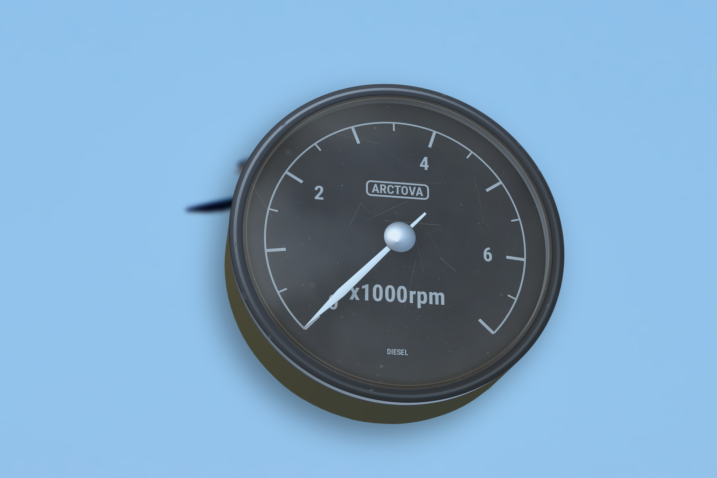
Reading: rpm 0
